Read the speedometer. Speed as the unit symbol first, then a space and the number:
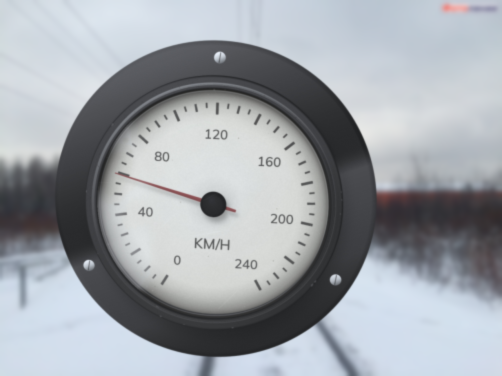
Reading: km/h 60
